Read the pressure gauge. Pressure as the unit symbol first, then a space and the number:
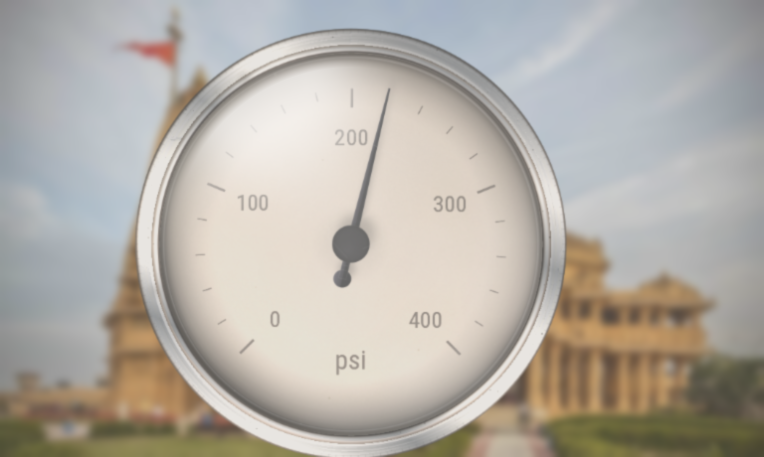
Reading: psi 220
